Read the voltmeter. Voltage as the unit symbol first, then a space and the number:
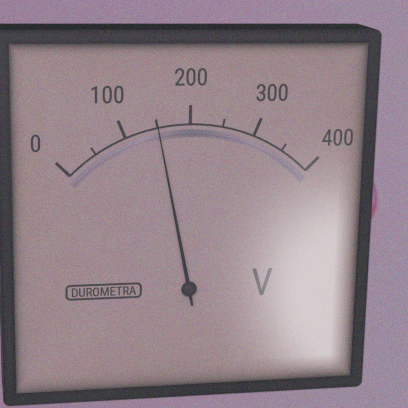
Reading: V 150
